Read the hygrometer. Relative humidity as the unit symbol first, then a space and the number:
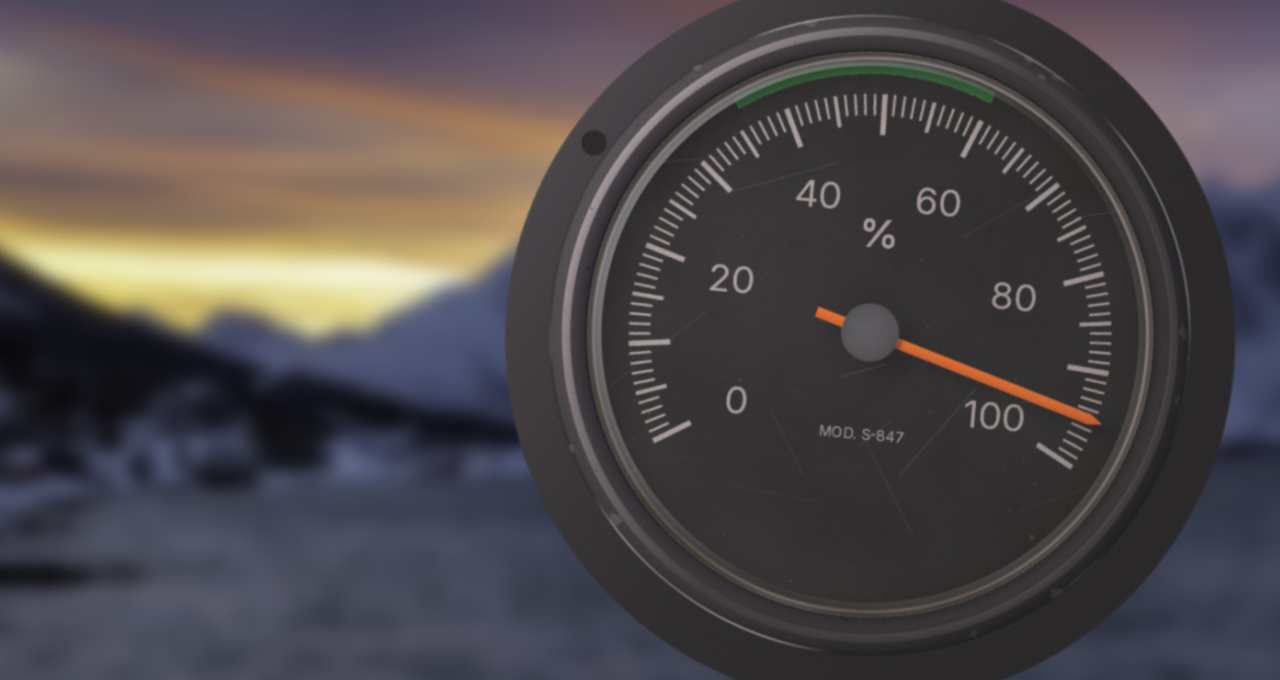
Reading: % 95
